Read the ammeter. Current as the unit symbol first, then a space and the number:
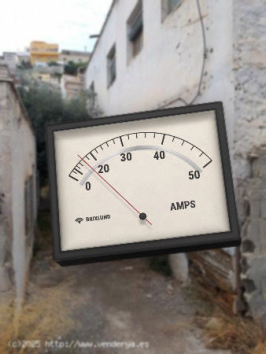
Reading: A 16
